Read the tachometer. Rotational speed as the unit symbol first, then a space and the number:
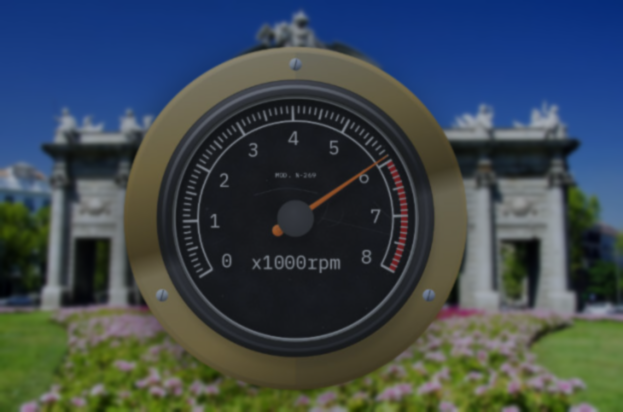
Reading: rpm 5900
